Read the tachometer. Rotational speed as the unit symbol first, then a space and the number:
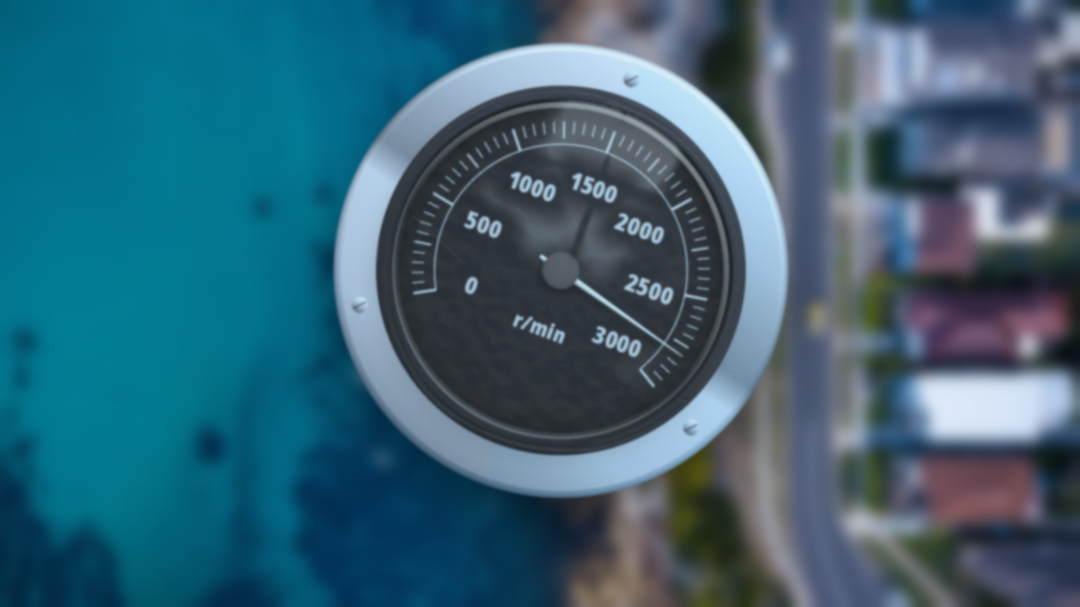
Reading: rpm 2800
